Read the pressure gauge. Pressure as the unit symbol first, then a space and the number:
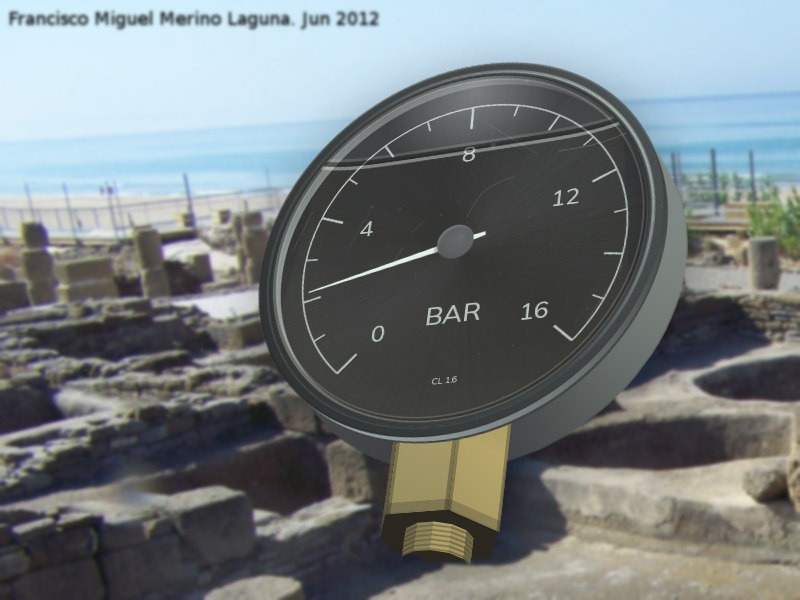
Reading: bar 2
